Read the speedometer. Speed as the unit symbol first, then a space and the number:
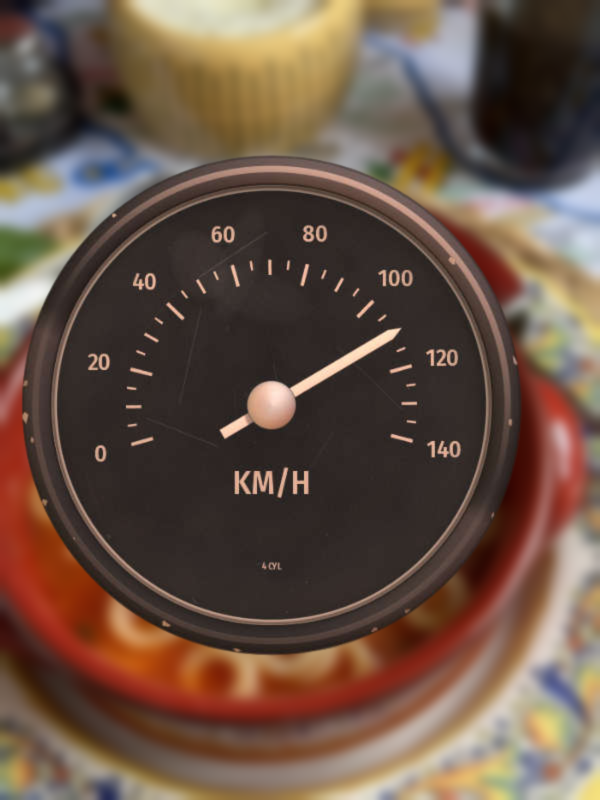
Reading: km/h 110
